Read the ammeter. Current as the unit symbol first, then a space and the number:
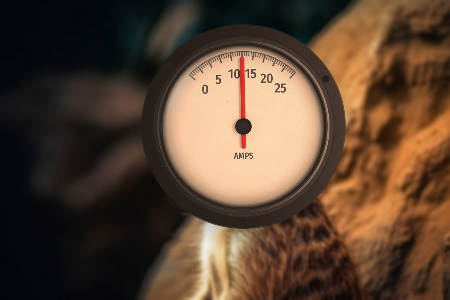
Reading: A 12.5
